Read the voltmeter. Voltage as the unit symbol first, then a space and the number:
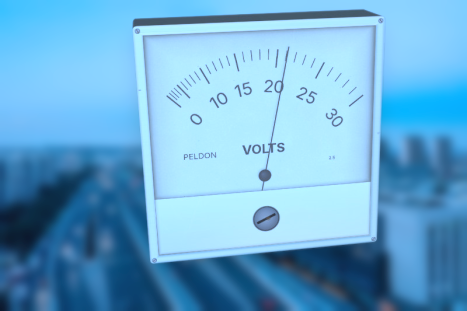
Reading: V 21
